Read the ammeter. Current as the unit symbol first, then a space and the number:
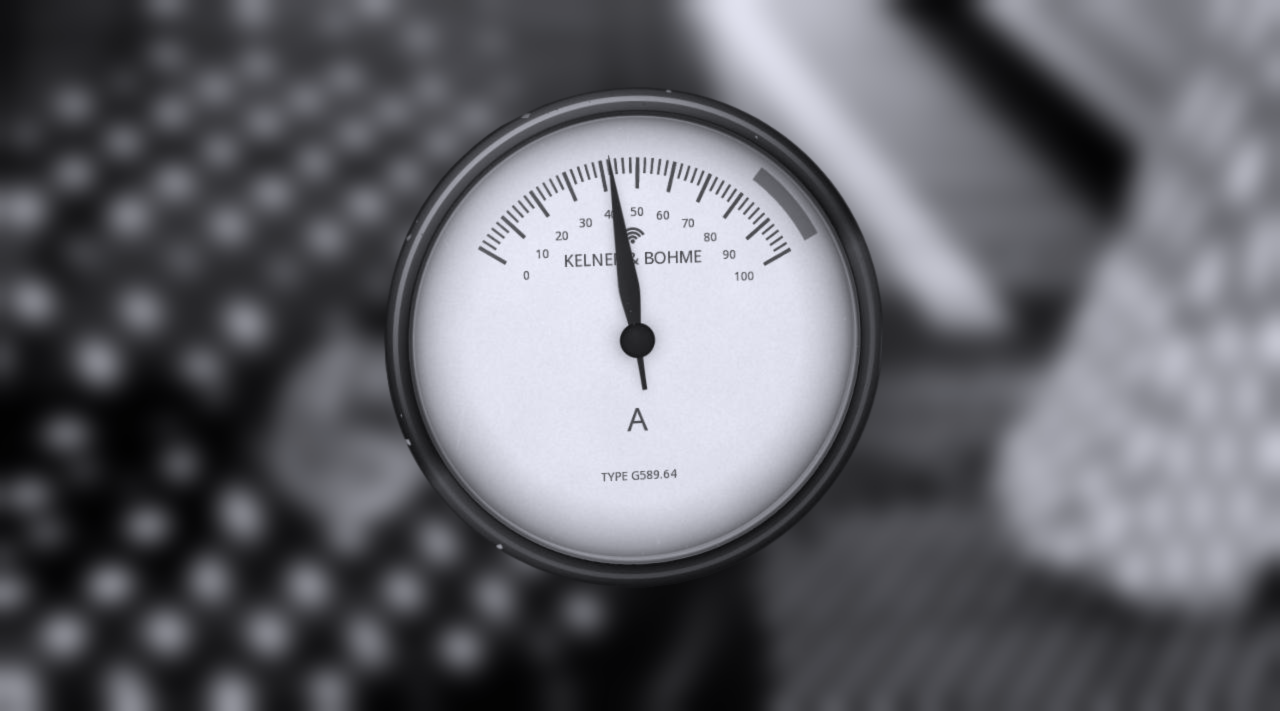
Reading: A 42
